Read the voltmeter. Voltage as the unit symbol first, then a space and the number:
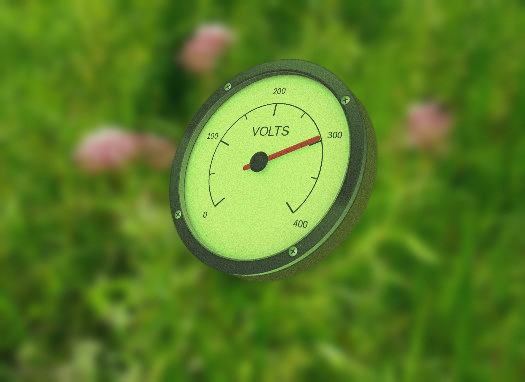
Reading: V 300
